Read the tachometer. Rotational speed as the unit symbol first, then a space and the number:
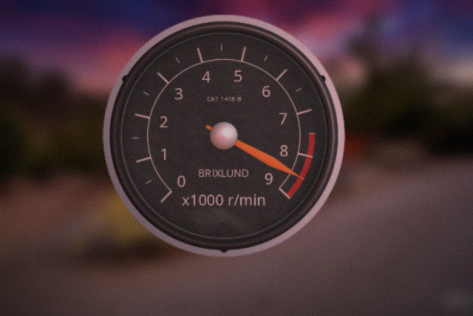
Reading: rpm 8500
